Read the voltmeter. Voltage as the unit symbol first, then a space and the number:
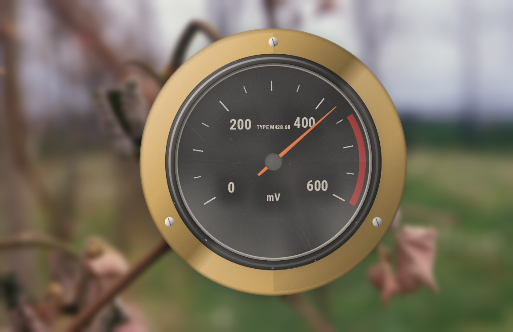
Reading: mV 425
